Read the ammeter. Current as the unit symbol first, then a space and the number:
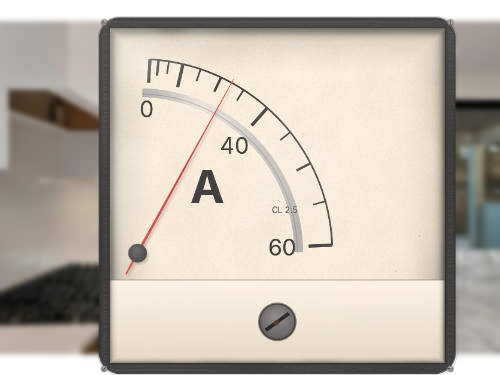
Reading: A 32.5
